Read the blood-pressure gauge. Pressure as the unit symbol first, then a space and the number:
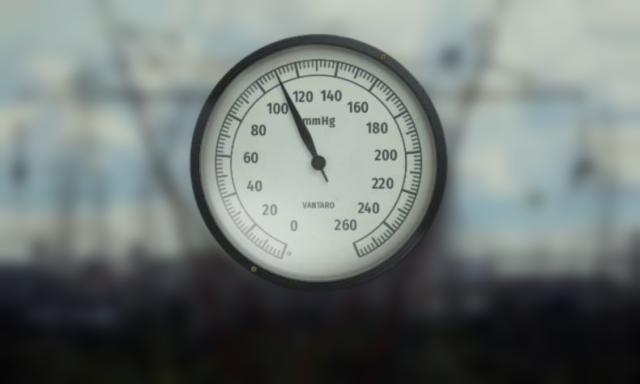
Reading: mmHg 110
